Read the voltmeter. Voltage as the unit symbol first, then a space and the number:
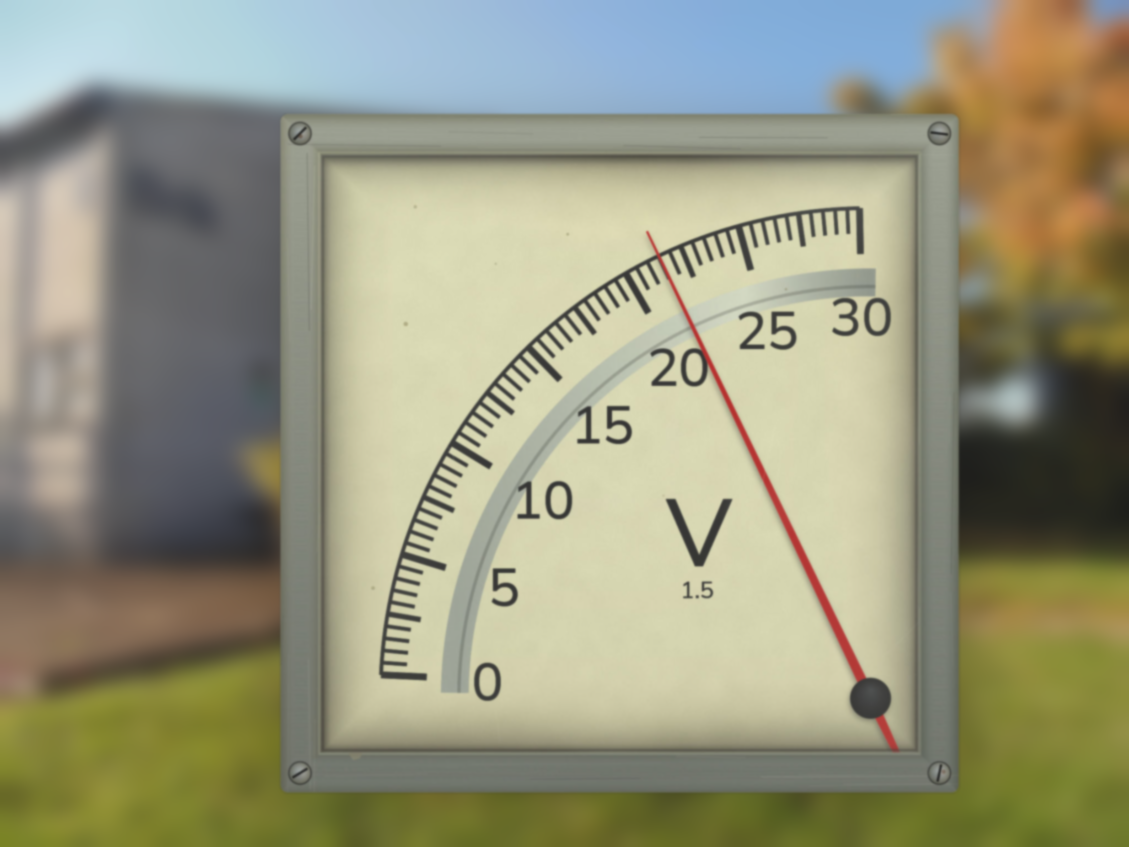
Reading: V 21.5
